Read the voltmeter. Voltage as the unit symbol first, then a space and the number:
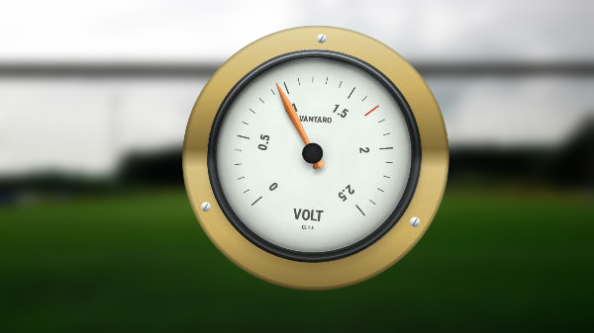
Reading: V 0.95
